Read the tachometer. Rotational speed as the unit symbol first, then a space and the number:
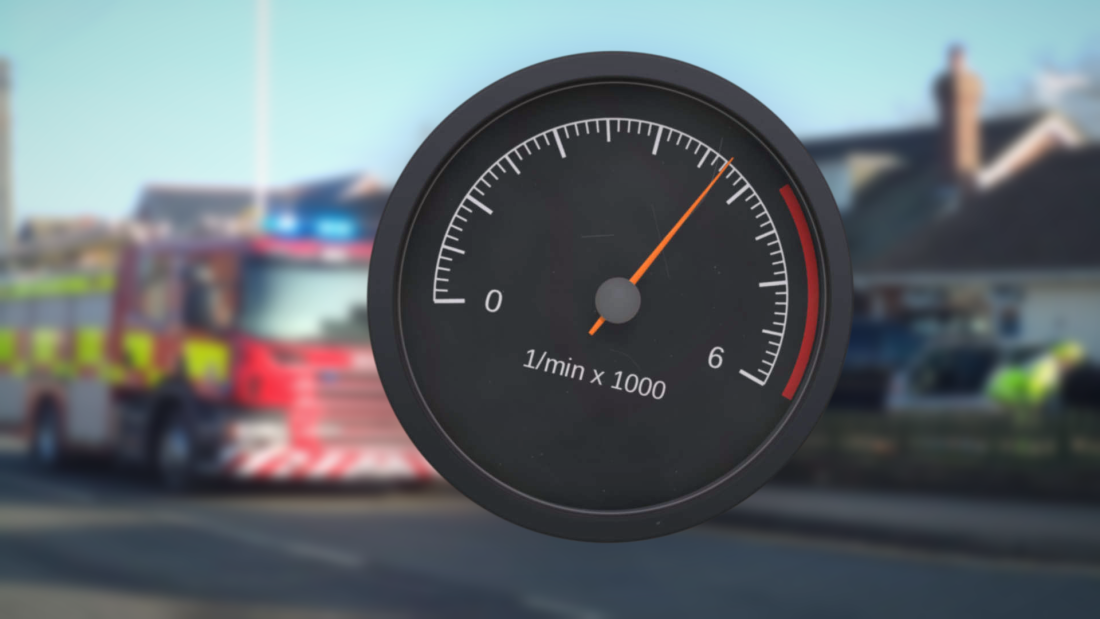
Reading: rpm 3700
